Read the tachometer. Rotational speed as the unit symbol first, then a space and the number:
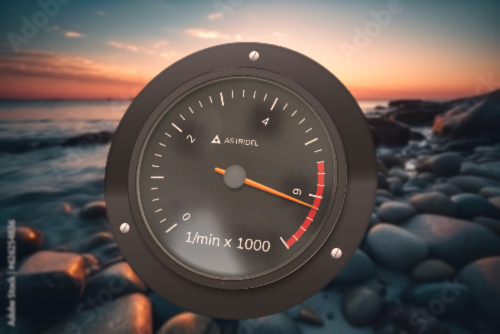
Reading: rpm 6200
